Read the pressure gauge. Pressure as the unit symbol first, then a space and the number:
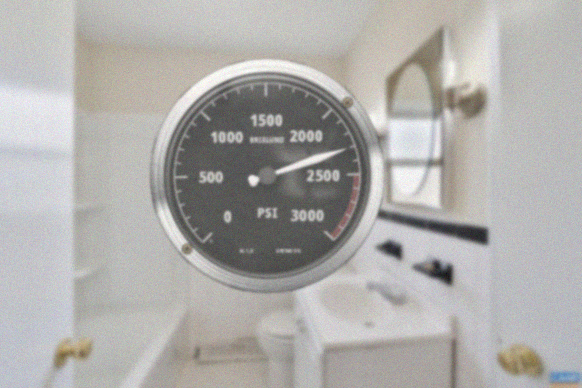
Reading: psi 2300
